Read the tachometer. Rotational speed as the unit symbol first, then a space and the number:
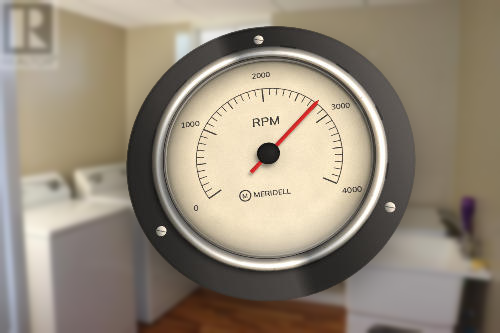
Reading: rpm 2800
